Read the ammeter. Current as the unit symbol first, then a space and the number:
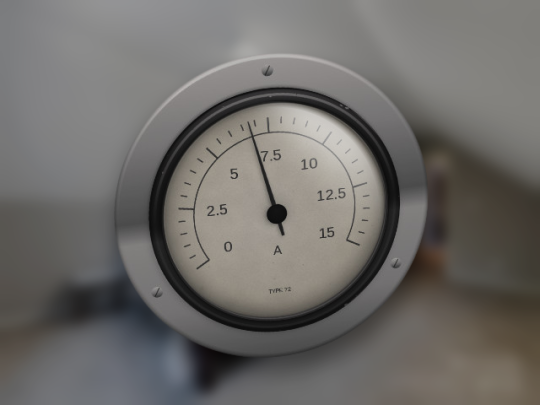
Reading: A 6.75
